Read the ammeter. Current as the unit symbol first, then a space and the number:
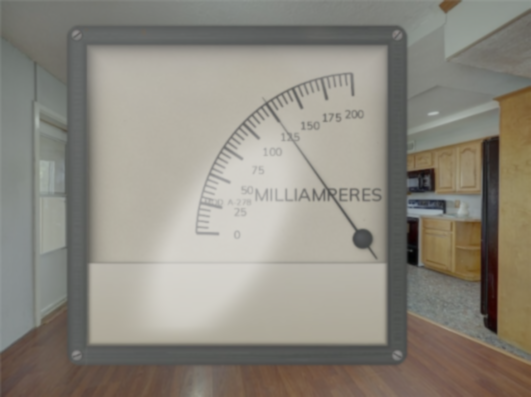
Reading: mA 125
